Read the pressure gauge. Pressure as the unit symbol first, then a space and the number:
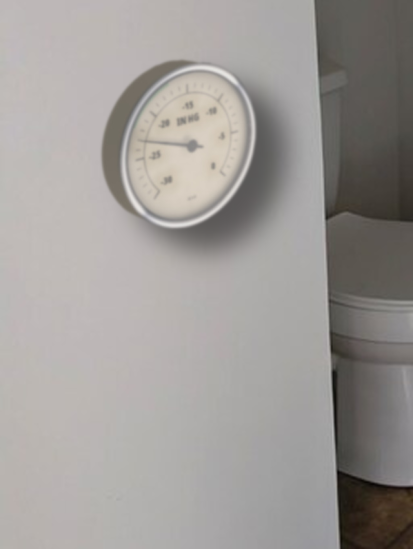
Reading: inHg -23
